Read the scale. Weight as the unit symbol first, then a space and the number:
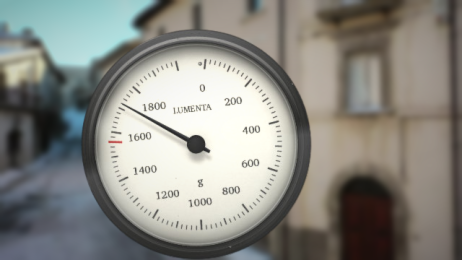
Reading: g 1720
